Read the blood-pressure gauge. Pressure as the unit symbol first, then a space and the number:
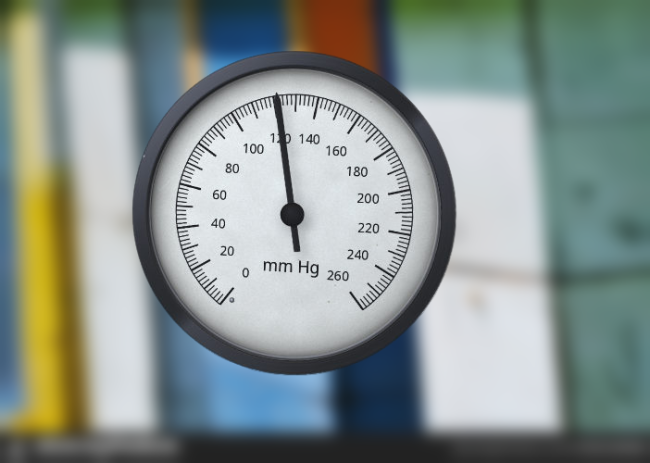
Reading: mmHg 122
